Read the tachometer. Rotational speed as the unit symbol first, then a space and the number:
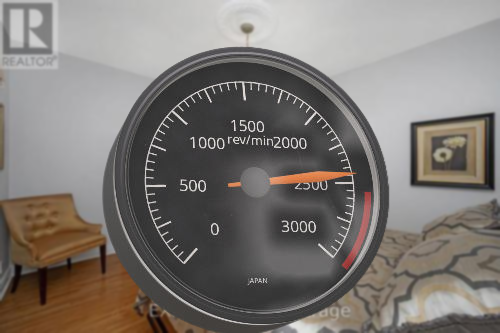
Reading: rpm 2450
